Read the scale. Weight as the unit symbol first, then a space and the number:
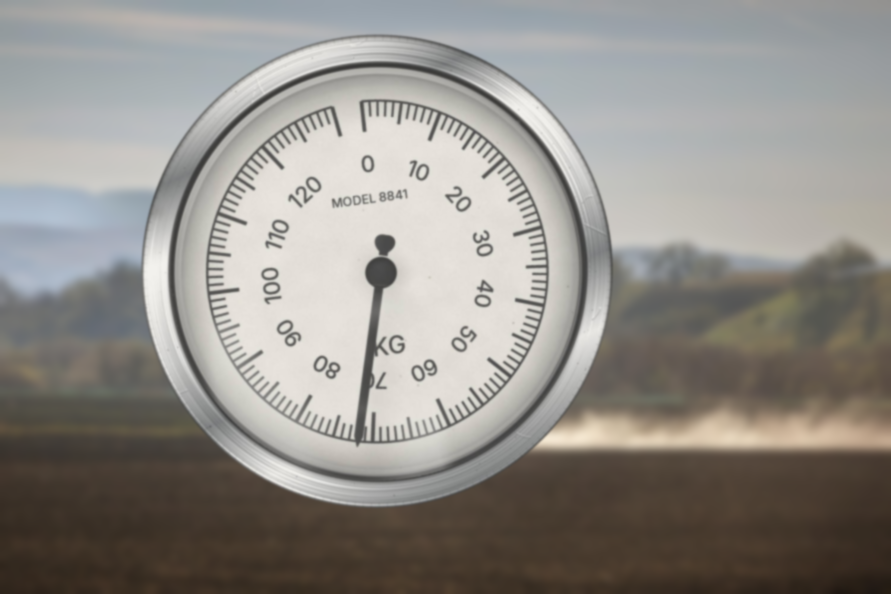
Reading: kg 72
